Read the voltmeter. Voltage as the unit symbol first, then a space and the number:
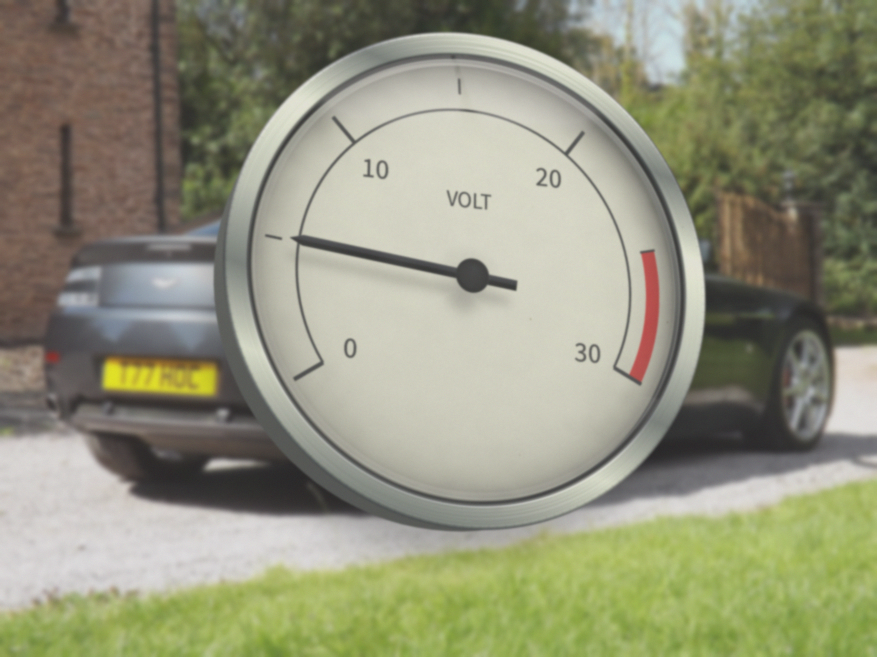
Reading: V 5
